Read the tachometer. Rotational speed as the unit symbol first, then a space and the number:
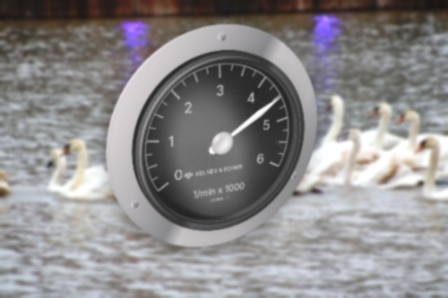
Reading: rpm 4500
